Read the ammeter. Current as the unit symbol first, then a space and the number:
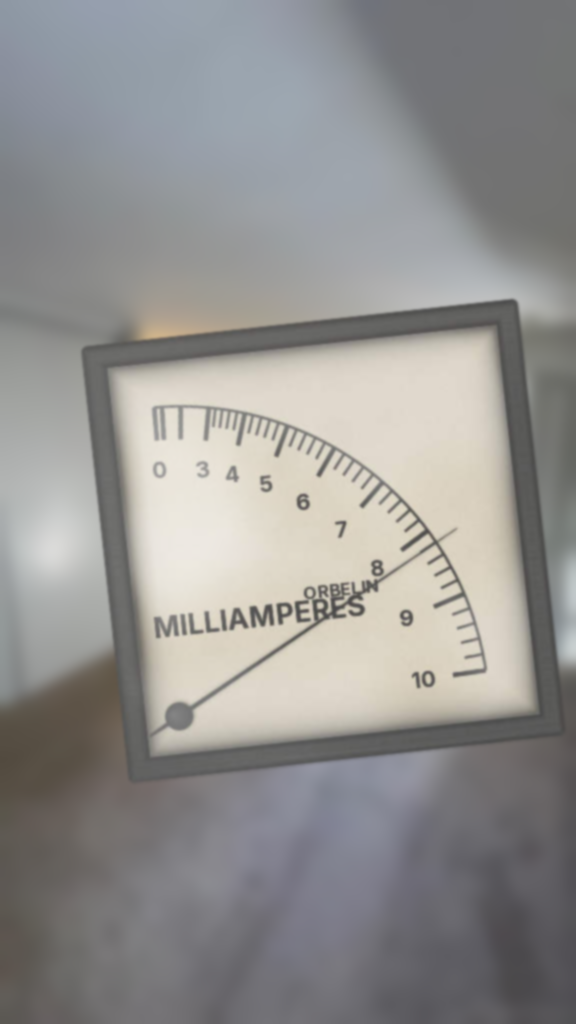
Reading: mA 8.2
